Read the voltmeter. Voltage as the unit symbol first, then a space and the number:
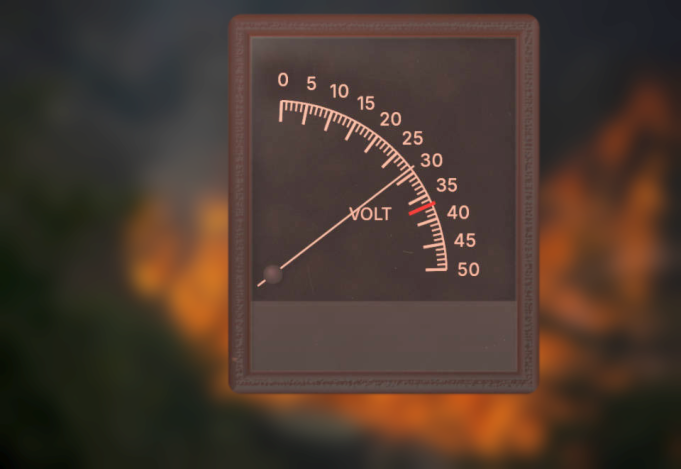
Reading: V 29
